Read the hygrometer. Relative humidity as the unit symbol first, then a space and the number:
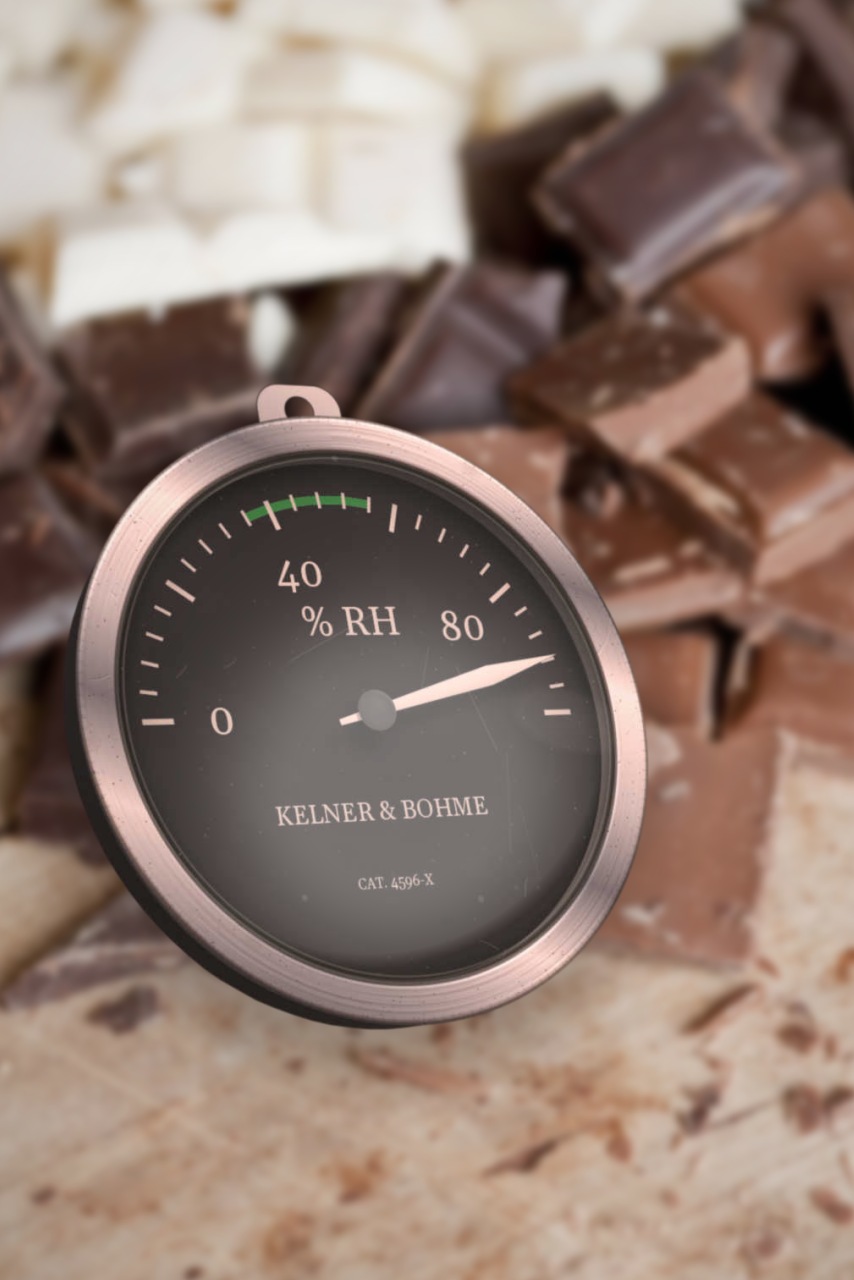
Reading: % 92
